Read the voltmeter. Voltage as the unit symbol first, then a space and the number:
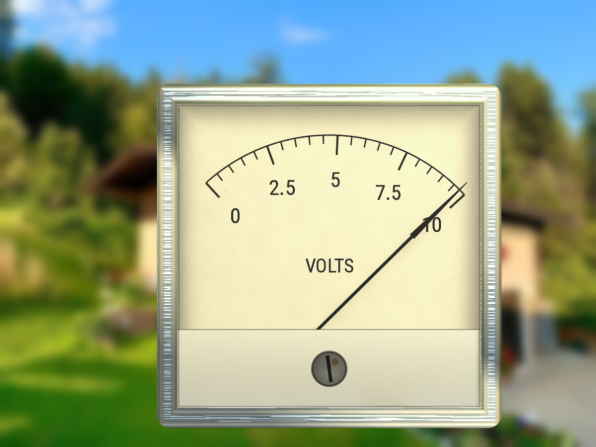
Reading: V 9.75
